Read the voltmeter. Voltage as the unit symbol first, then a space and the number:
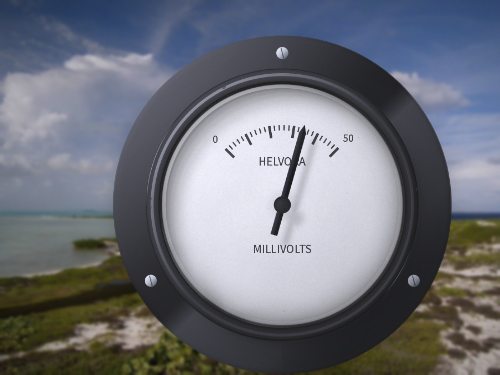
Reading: mV 34
